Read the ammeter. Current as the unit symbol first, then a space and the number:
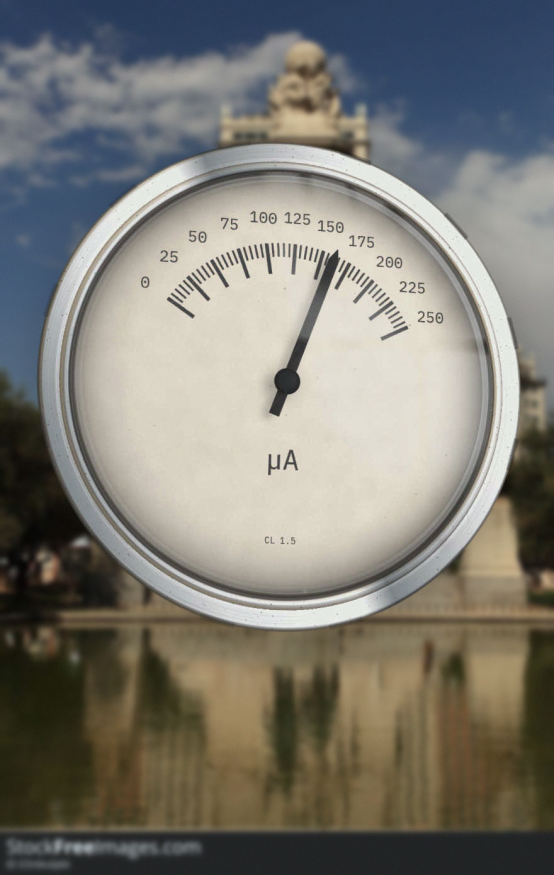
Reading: µA 160
